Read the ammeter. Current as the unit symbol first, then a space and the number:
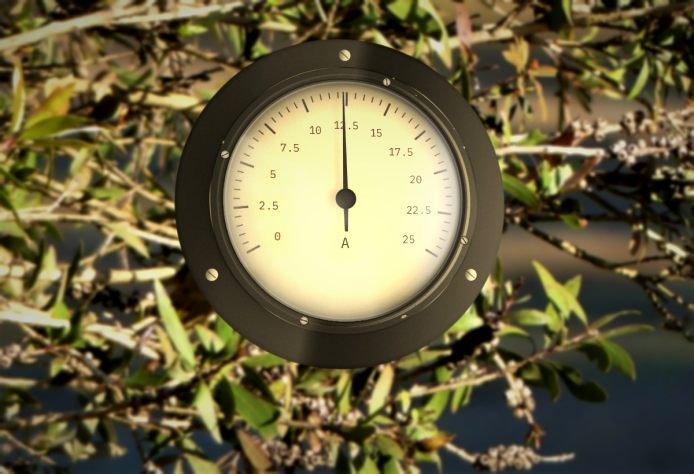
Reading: A 12.25
